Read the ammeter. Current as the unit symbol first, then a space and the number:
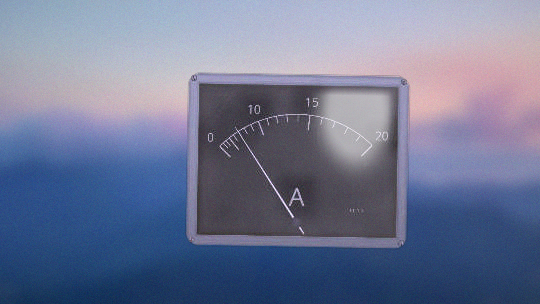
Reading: A 7
